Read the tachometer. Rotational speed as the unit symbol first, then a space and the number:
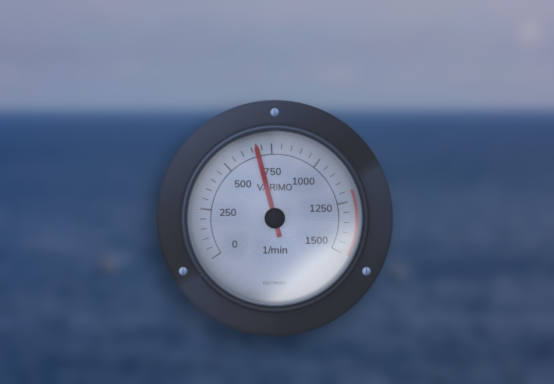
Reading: rpm 675
